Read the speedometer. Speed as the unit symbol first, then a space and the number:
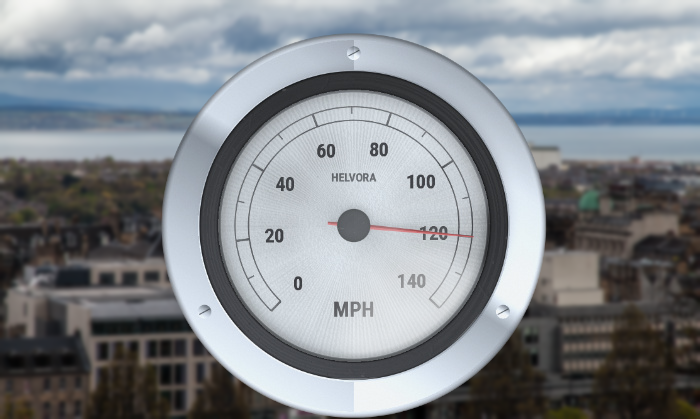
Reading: mph 120
